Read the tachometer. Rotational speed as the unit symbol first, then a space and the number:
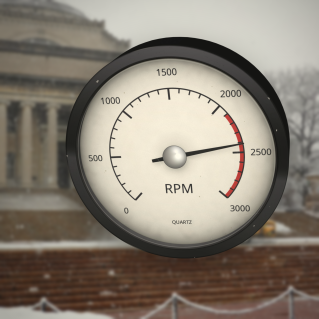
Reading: rpm 2400
